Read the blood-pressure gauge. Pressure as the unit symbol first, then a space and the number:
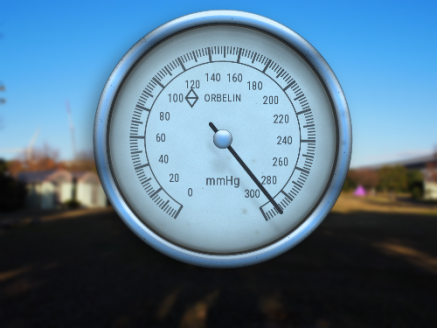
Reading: mmHg 290
